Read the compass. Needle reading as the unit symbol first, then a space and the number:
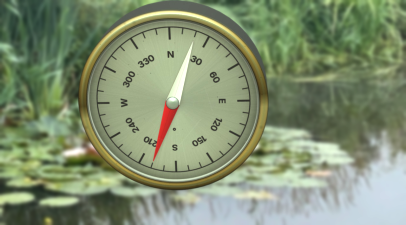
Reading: ° 200
